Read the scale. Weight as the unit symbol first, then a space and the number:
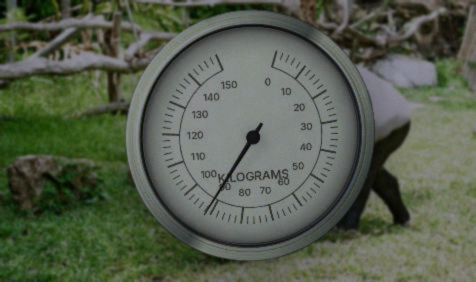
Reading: kg 92
